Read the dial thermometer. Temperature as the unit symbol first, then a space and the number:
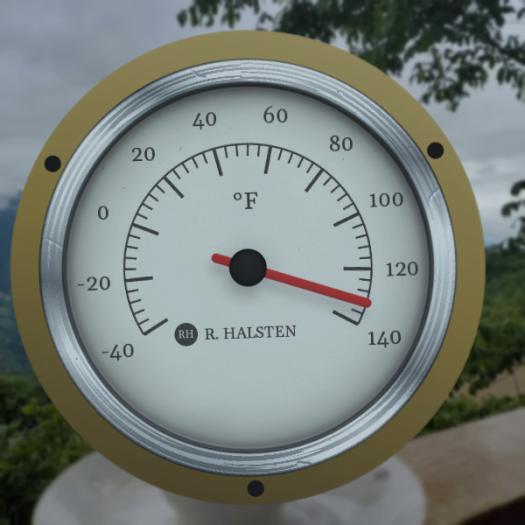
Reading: °F 132
